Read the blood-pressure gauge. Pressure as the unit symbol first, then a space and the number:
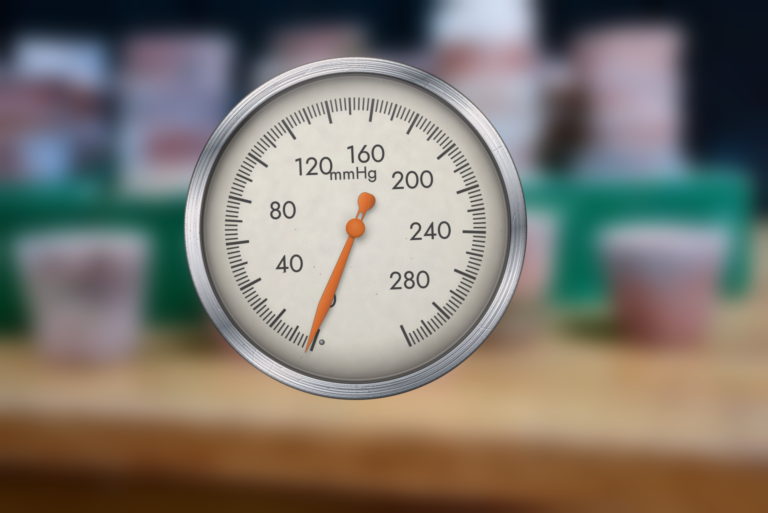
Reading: mmHg 2
